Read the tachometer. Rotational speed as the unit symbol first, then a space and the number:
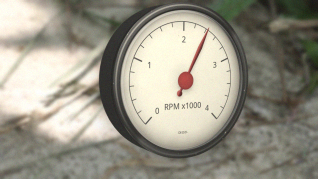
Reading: rpm 2400
